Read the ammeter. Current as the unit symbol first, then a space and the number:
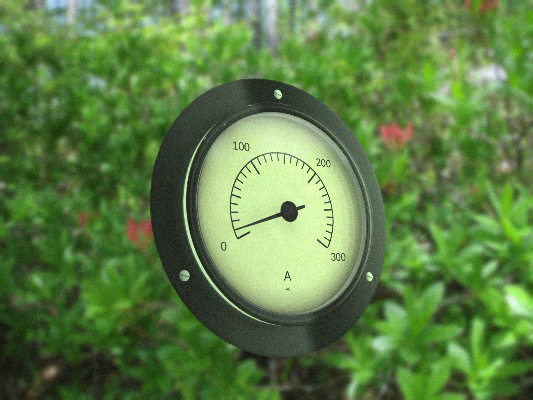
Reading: A 10
